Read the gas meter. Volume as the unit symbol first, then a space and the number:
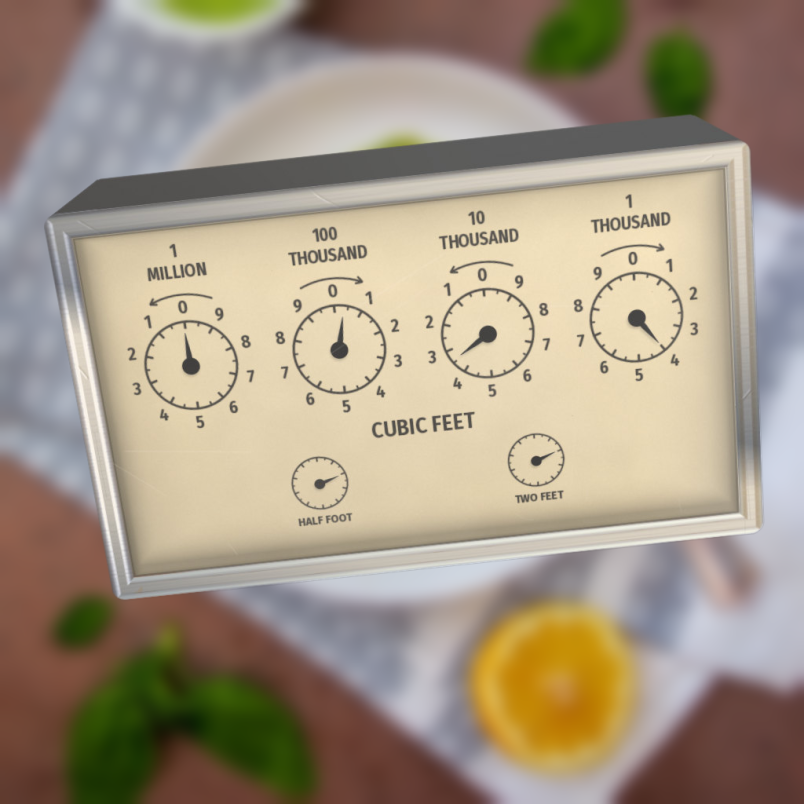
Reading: ft³ 3400
